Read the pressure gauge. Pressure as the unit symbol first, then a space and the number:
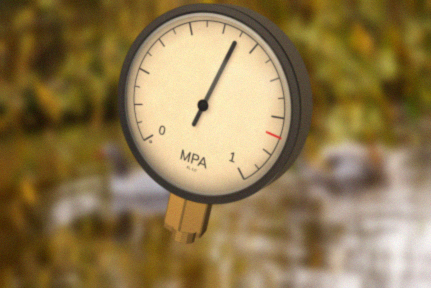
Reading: MPa 0.55
